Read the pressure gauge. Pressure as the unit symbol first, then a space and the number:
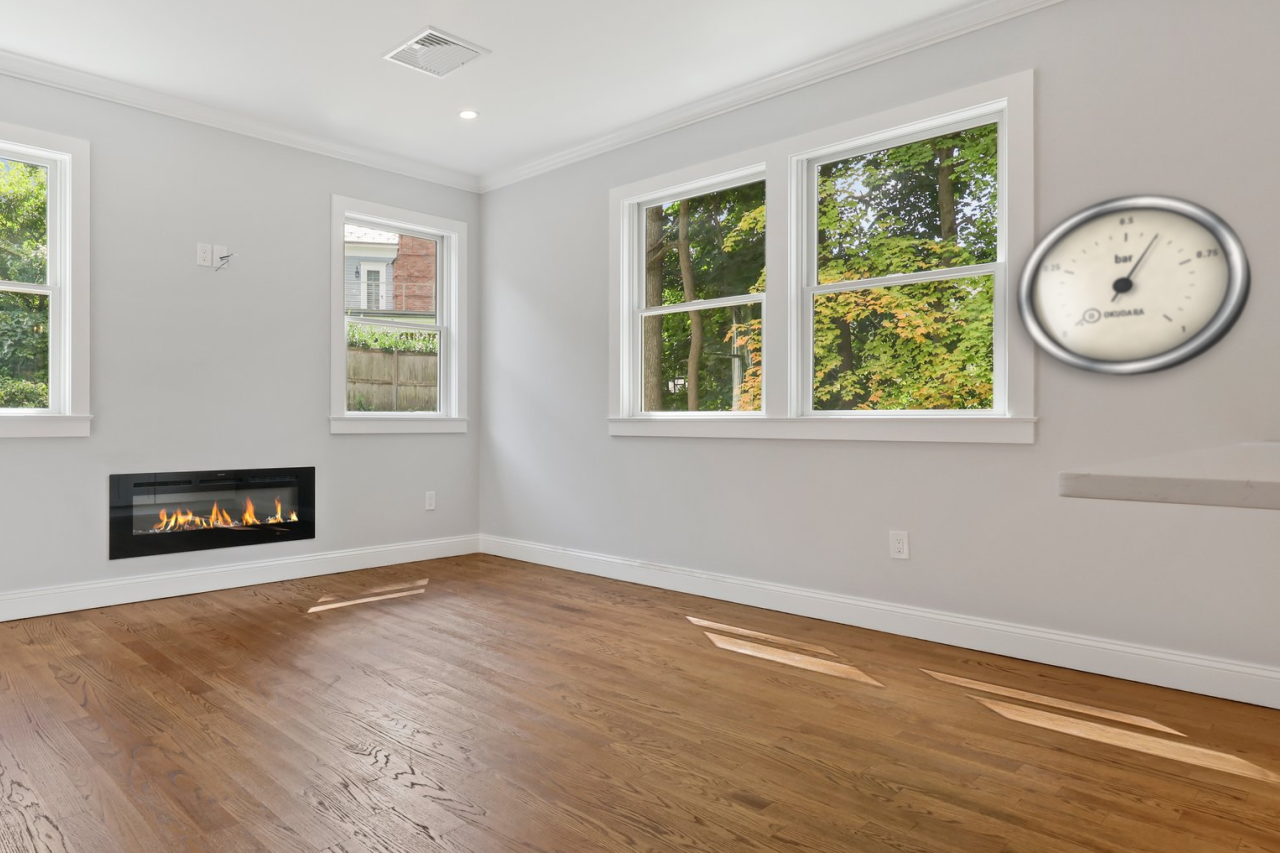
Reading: bar 0.6
